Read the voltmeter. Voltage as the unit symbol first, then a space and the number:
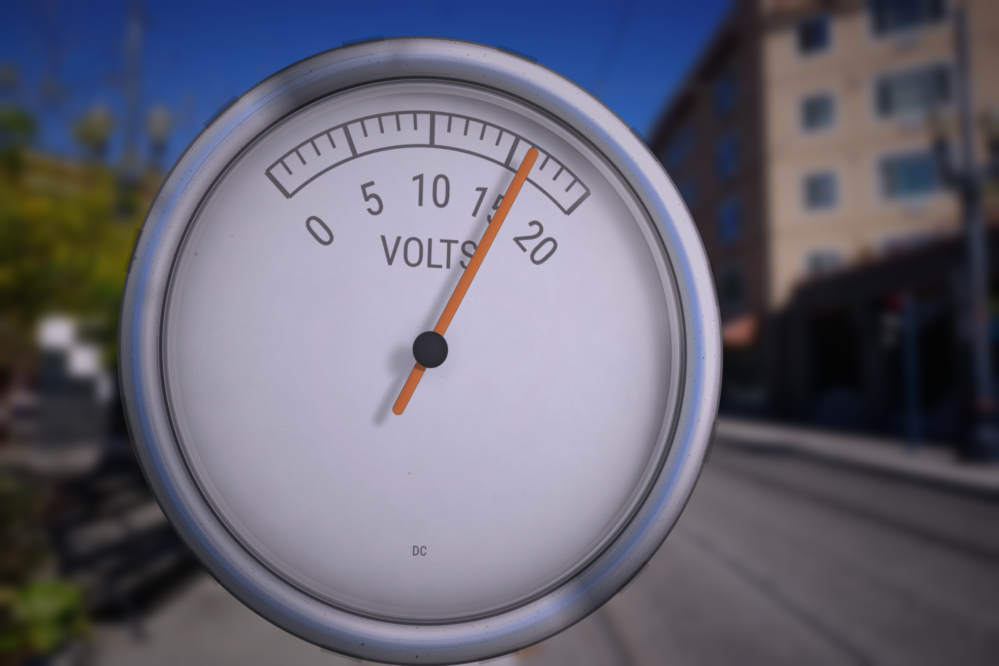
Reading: V 16
